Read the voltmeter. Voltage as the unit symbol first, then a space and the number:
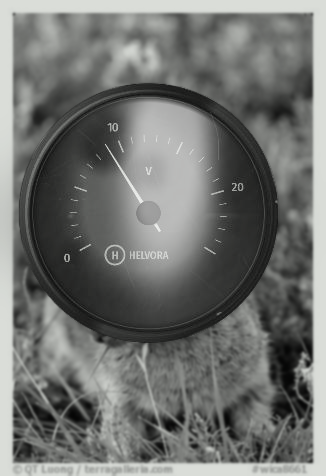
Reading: V 9
